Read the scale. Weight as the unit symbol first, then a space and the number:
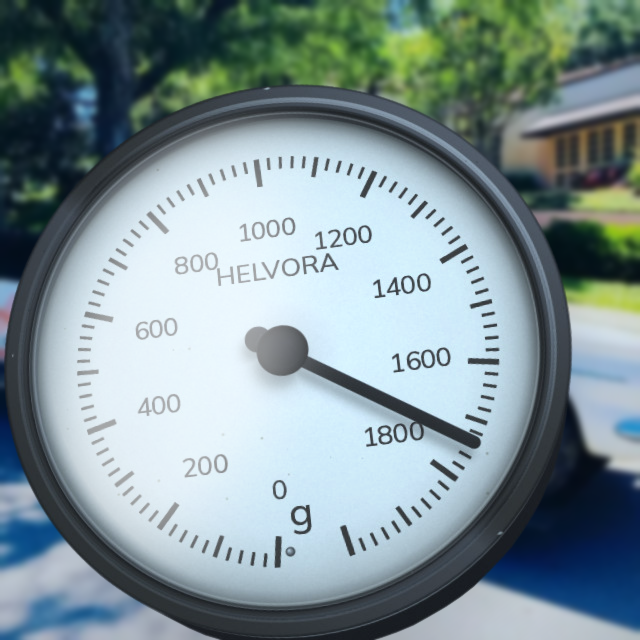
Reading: g 1740
